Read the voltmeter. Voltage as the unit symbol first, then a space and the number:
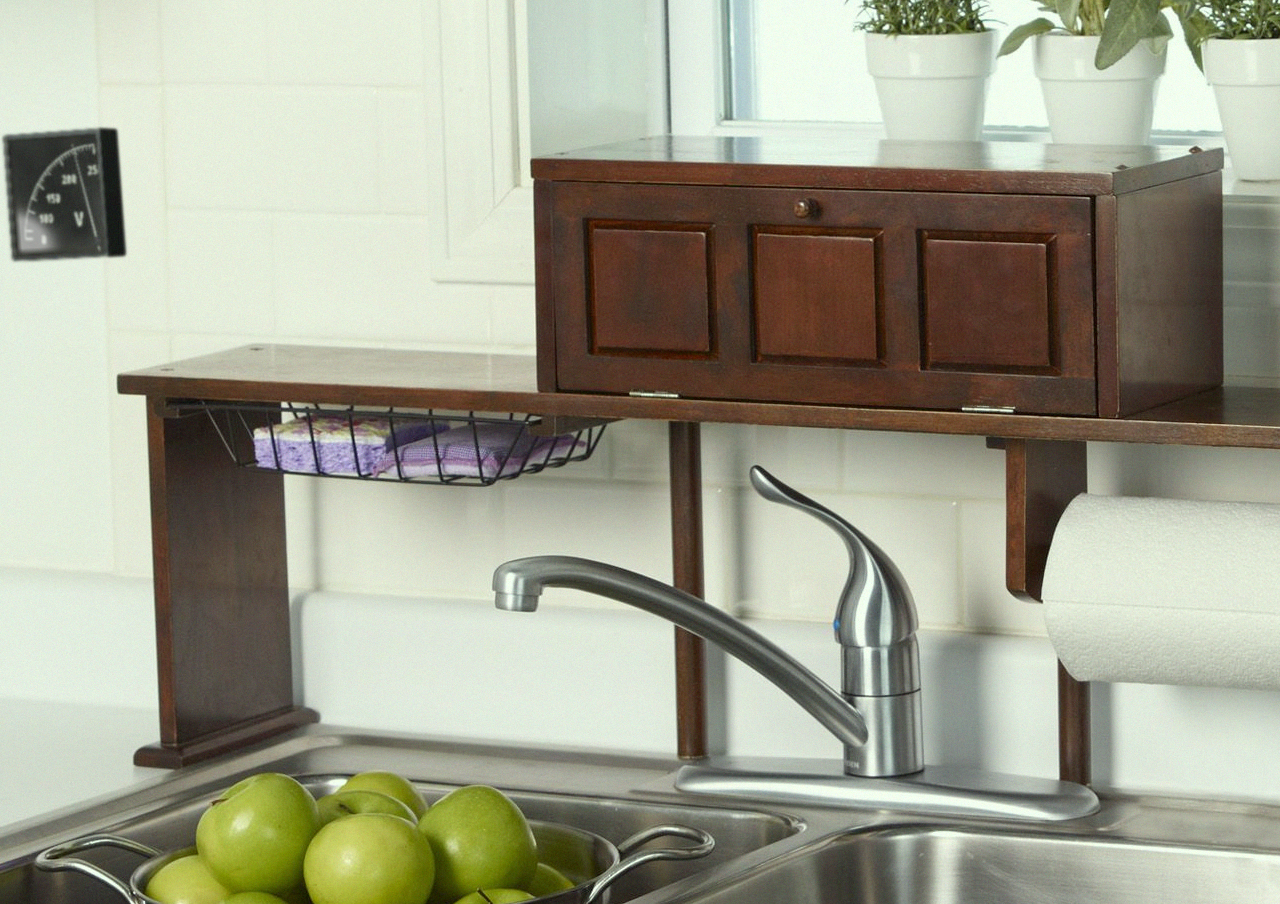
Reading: V 225
